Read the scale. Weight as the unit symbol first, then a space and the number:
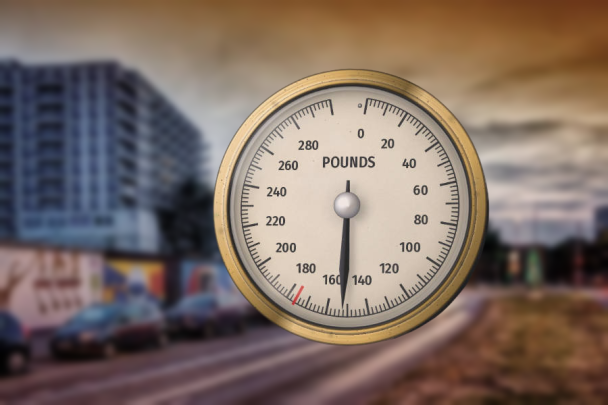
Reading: lb 152
